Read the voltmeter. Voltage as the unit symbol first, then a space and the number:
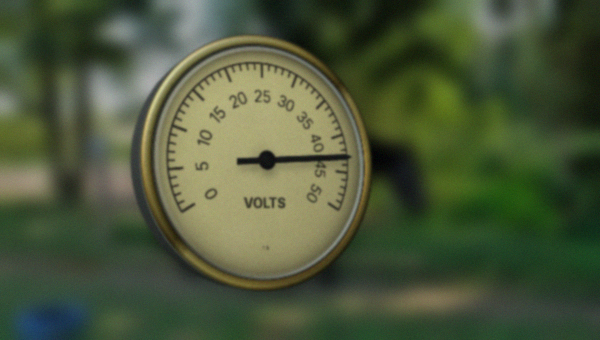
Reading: V 43
